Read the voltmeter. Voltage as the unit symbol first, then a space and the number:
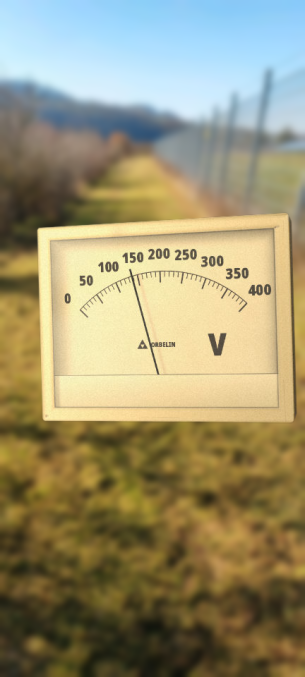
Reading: V 140
